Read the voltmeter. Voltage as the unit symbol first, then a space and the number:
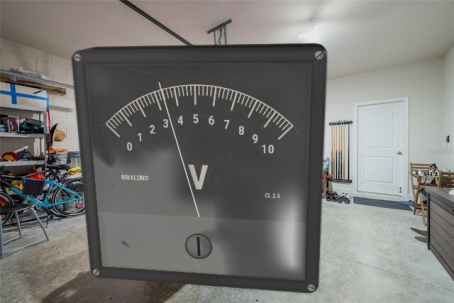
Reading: V 3.4
